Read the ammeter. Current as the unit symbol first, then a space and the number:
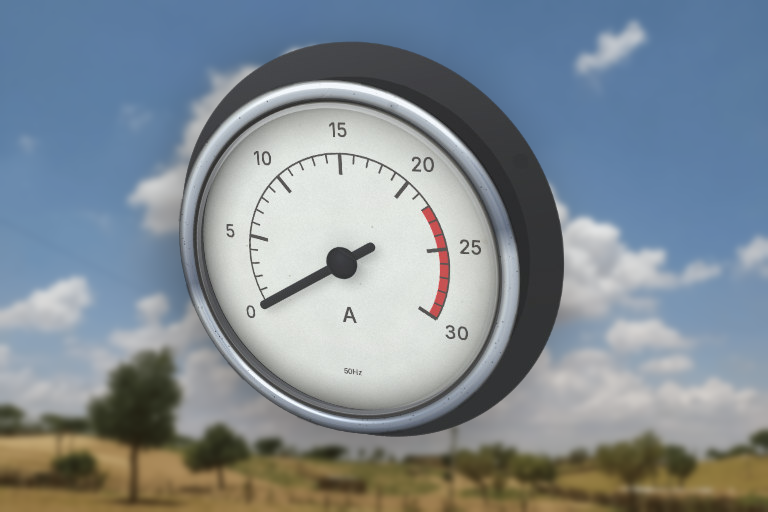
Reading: A 0
